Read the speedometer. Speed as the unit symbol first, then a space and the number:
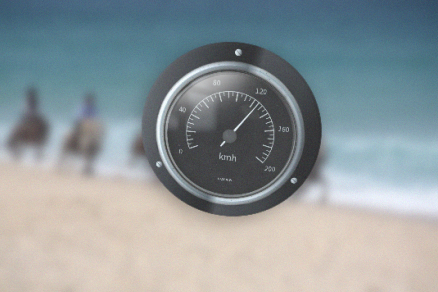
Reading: km/h 125
